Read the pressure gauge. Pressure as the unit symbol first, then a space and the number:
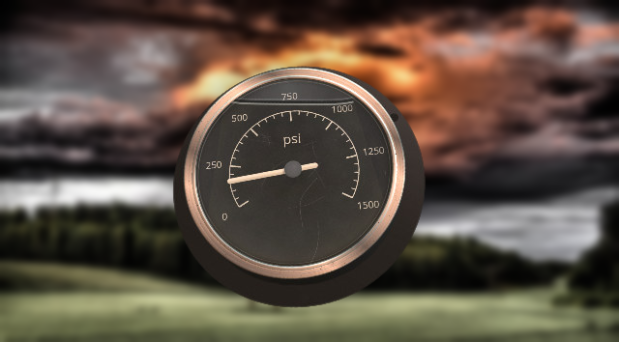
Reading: psi 150
